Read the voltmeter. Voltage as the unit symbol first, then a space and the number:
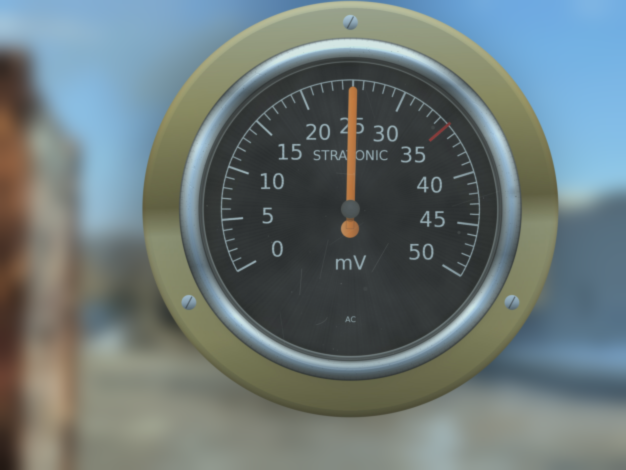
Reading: mV 25
